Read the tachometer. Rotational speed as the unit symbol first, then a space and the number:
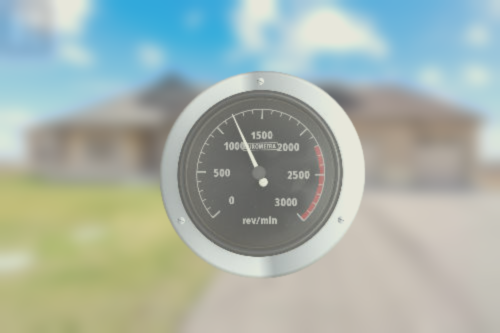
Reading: rpm 1200
